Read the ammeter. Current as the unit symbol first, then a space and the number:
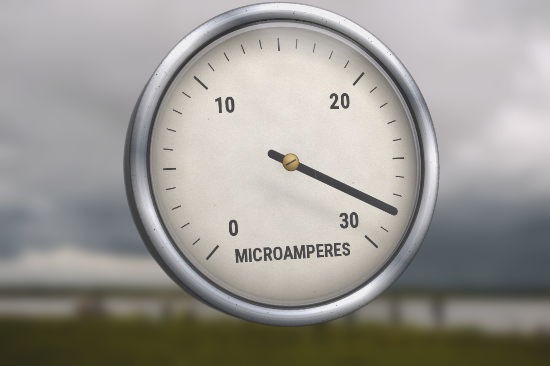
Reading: µA 28
